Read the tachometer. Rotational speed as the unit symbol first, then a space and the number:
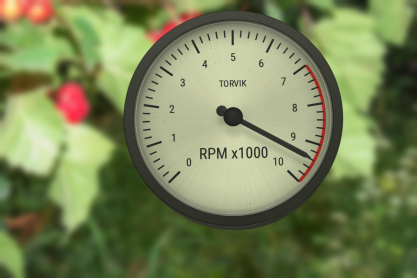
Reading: rpm 9400
